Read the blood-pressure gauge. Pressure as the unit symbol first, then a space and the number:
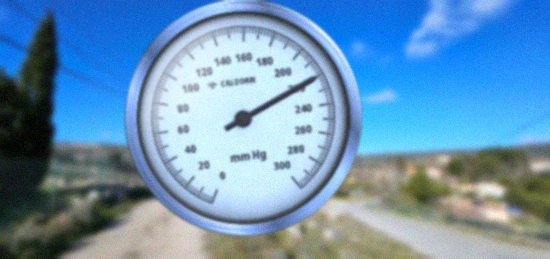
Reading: mmHg 220
